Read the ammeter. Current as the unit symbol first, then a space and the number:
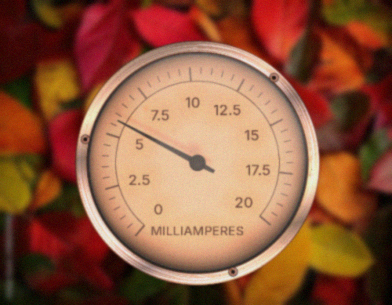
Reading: mA 5.75
